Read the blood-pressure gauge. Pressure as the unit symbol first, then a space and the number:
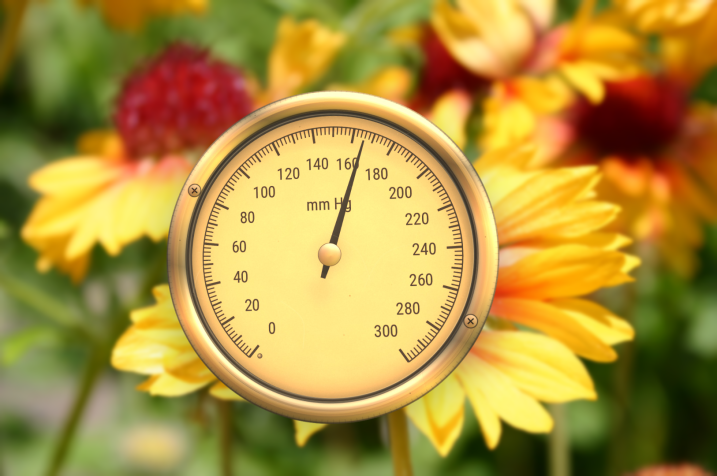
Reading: mmHg 166
